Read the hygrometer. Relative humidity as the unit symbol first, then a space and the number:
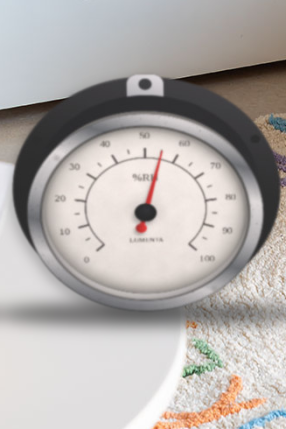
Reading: % 55
